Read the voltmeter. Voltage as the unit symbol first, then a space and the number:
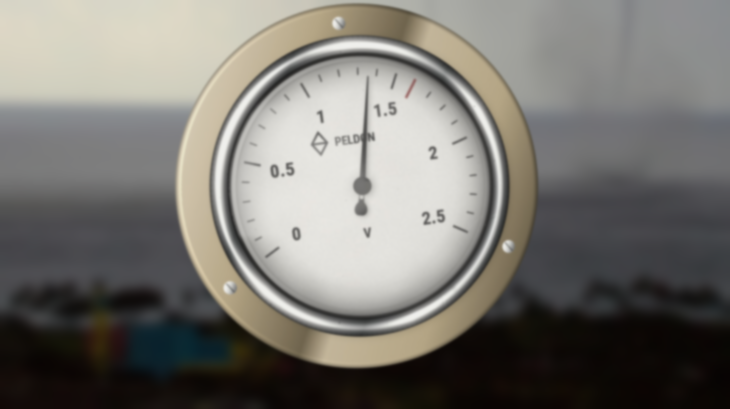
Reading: V 1.35
